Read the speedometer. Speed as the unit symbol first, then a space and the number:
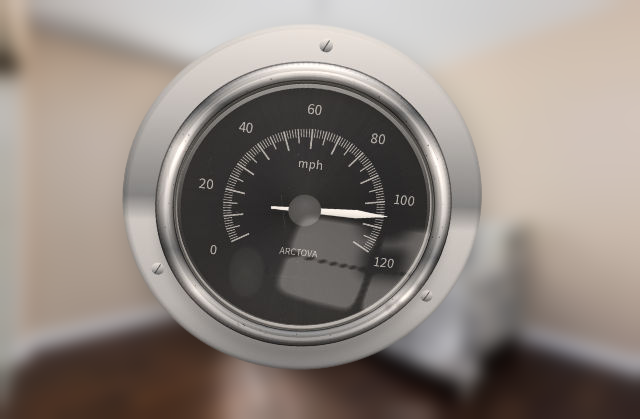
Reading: mph 105
